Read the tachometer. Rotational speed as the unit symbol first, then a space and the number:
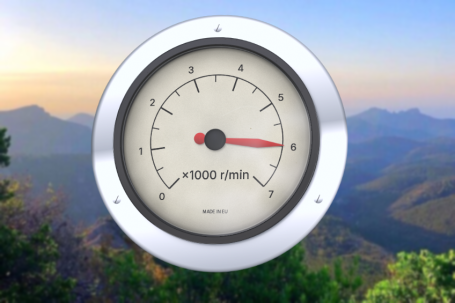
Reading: rpm 6000
